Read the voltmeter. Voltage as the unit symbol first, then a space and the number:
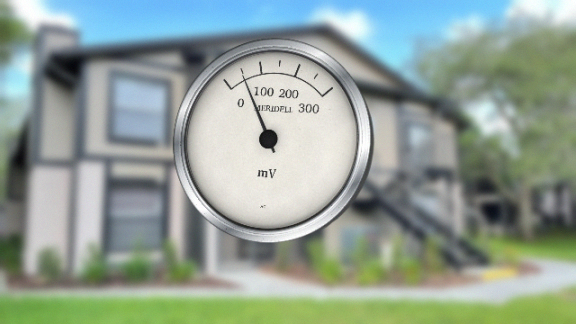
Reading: mV 50
